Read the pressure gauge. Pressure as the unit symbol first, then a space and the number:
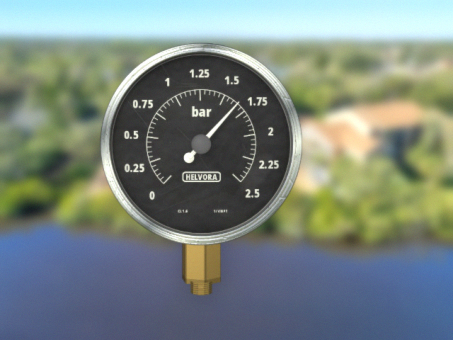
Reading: bar 1.65
